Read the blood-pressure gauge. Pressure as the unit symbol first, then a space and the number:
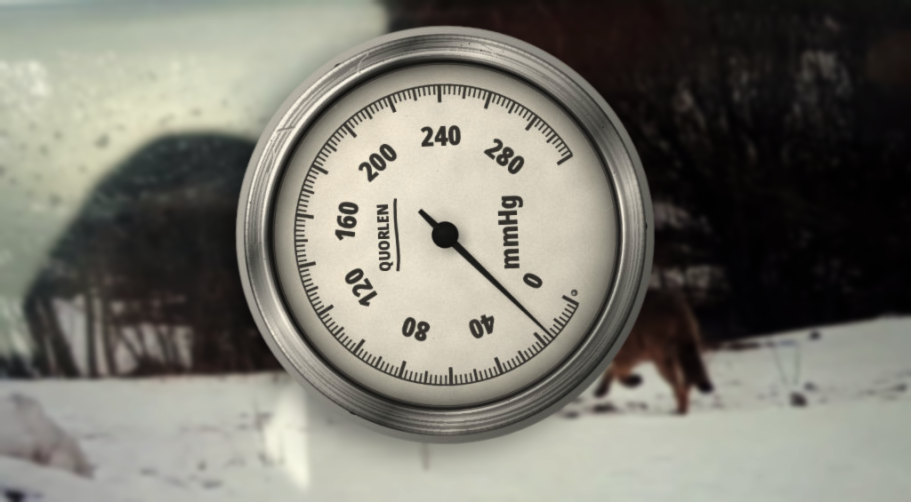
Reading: mmHg 16
